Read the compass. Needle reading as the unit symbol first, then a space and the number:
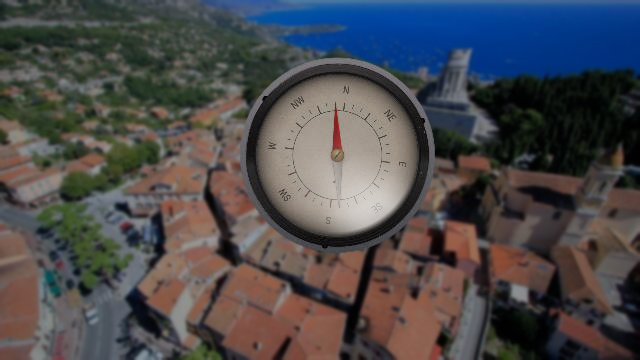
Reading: ° 350
